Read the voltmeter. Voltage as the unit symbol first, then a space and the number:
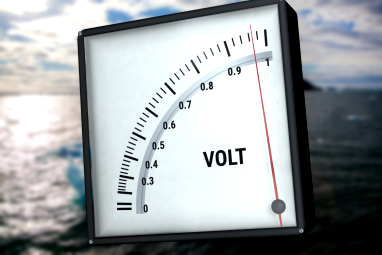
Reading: V 0.97
